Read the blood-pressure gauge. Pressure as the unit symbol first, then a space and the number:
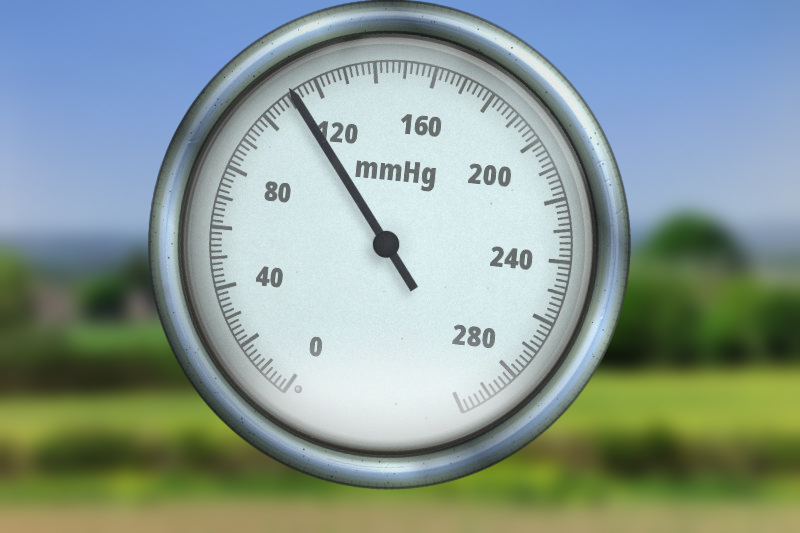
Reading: mmHg 112
